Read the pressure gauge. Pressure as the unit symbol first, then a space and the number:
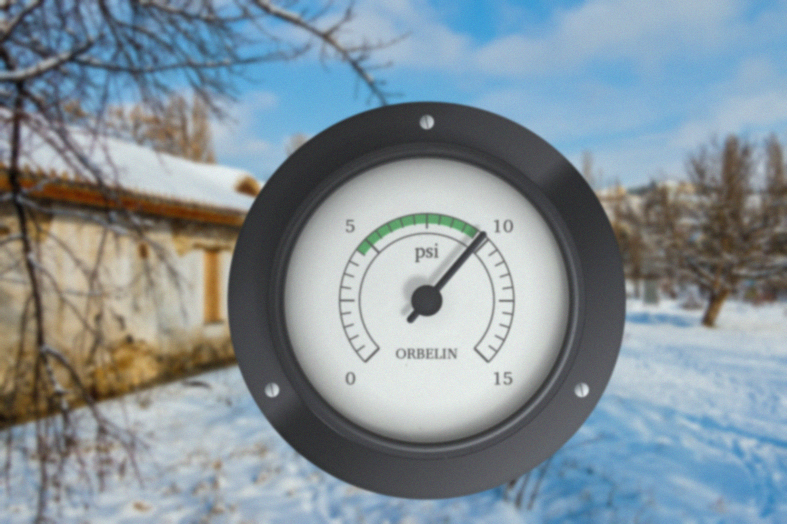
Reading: psi 9.75
